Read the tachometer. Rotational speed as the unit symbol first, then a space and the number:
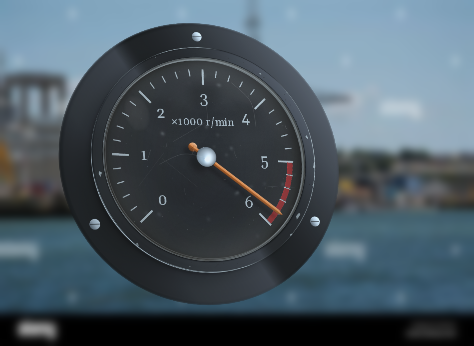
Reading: rpm 5800
